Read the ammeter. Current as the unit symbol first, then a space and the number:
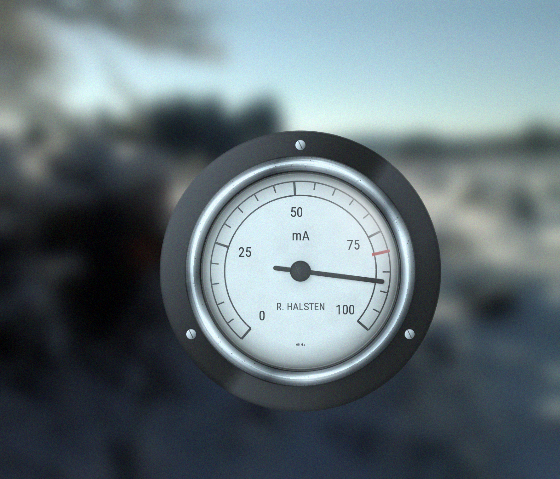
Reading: mA 87.5
